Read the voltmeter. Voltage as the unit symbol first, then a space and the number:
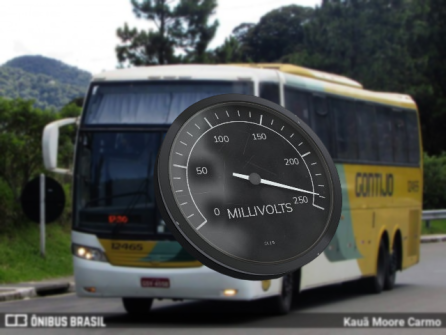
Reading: mV 240
